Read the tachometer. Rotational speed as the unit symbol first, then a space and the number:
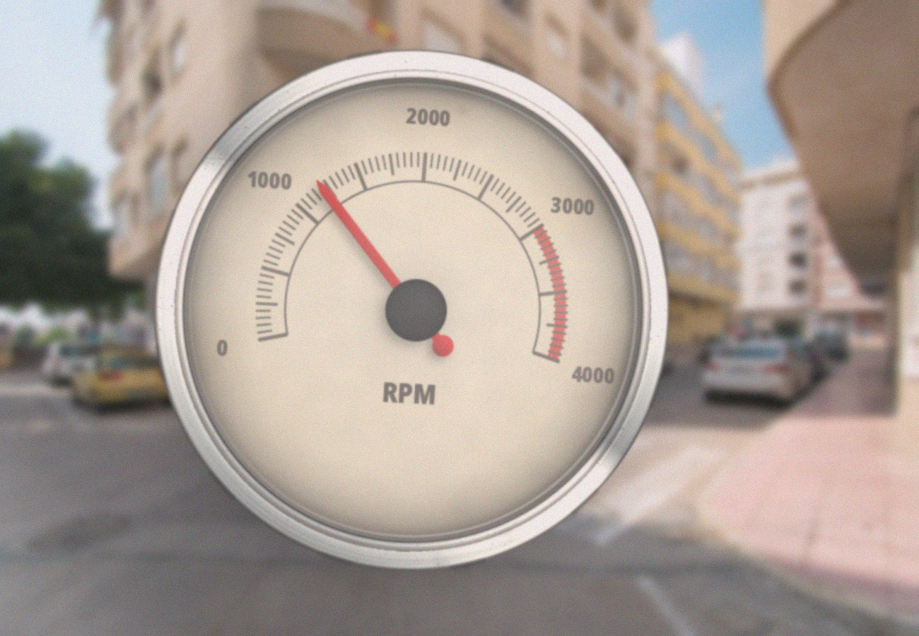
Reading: rpm 1200
